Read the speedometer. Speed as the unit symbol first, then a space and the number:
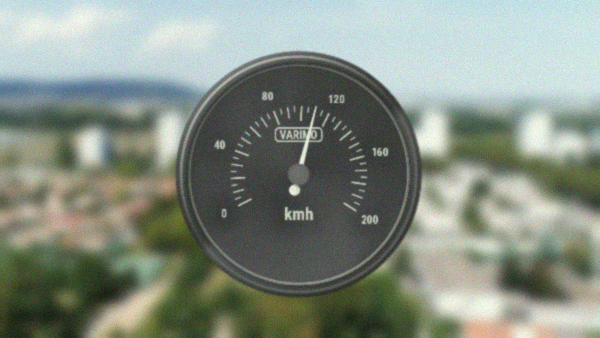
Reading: km/h 110
